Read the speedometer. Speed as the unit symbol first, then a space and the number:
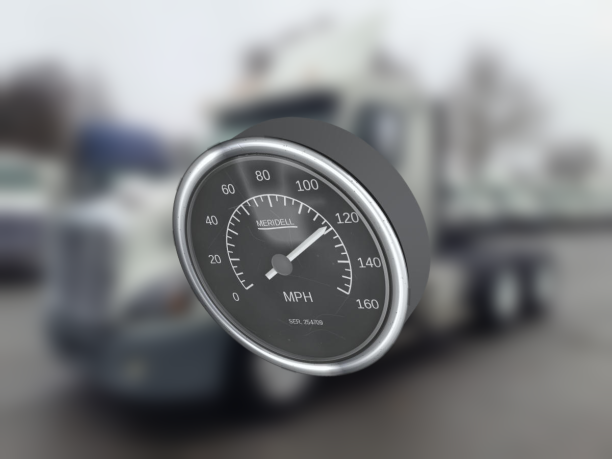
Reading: mph 117.5
